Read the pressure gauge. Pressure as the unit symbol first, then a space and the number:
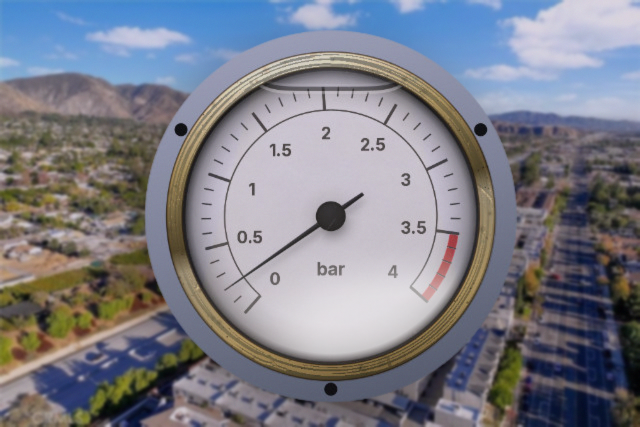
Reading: bar 0.2
